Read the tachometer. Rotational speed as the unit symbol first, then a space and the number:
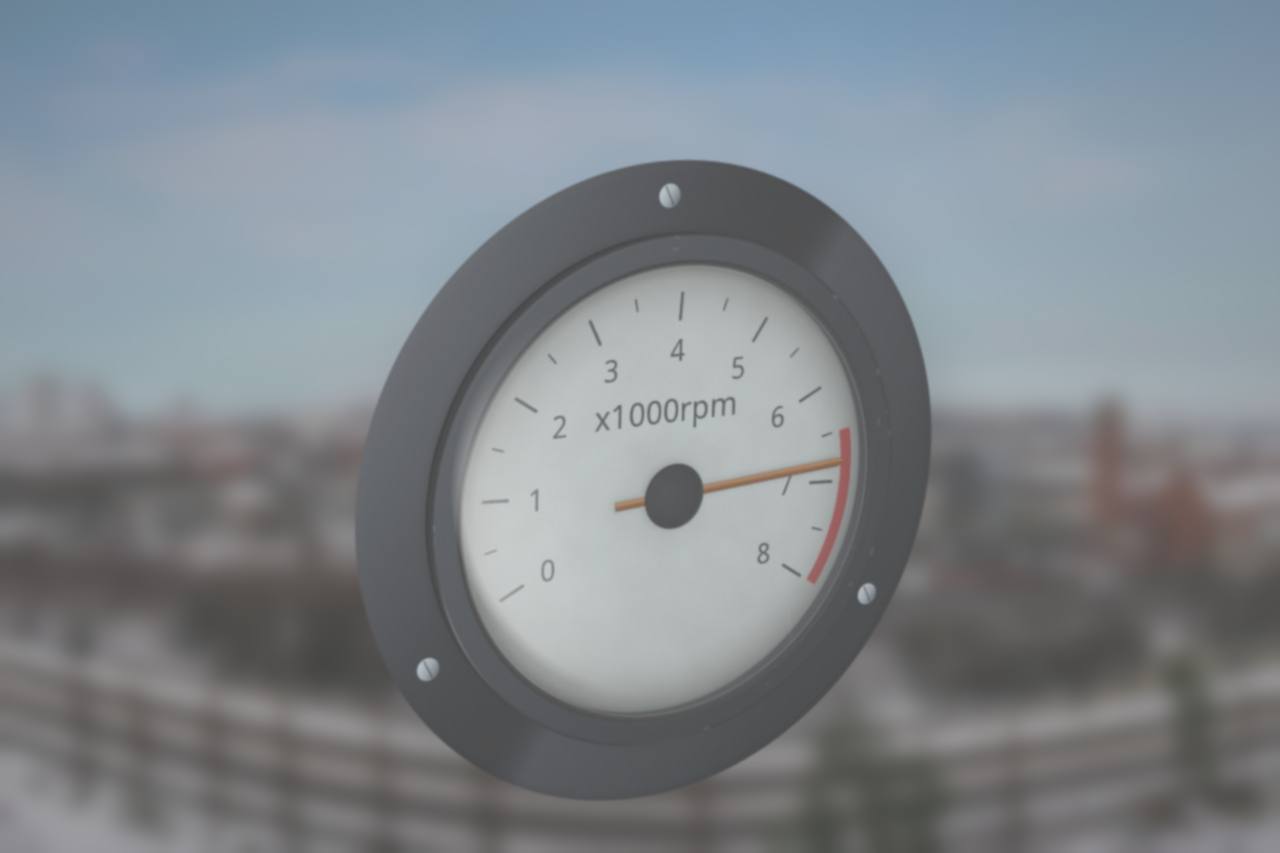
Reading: rpm 6750
